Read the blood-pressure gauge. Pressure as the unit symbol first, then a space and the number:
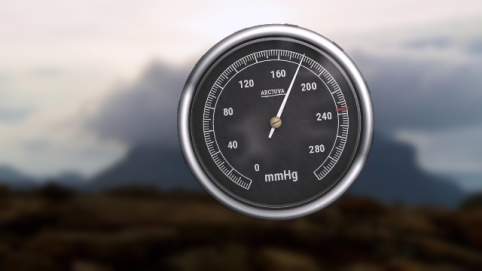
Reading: mmHg 180
